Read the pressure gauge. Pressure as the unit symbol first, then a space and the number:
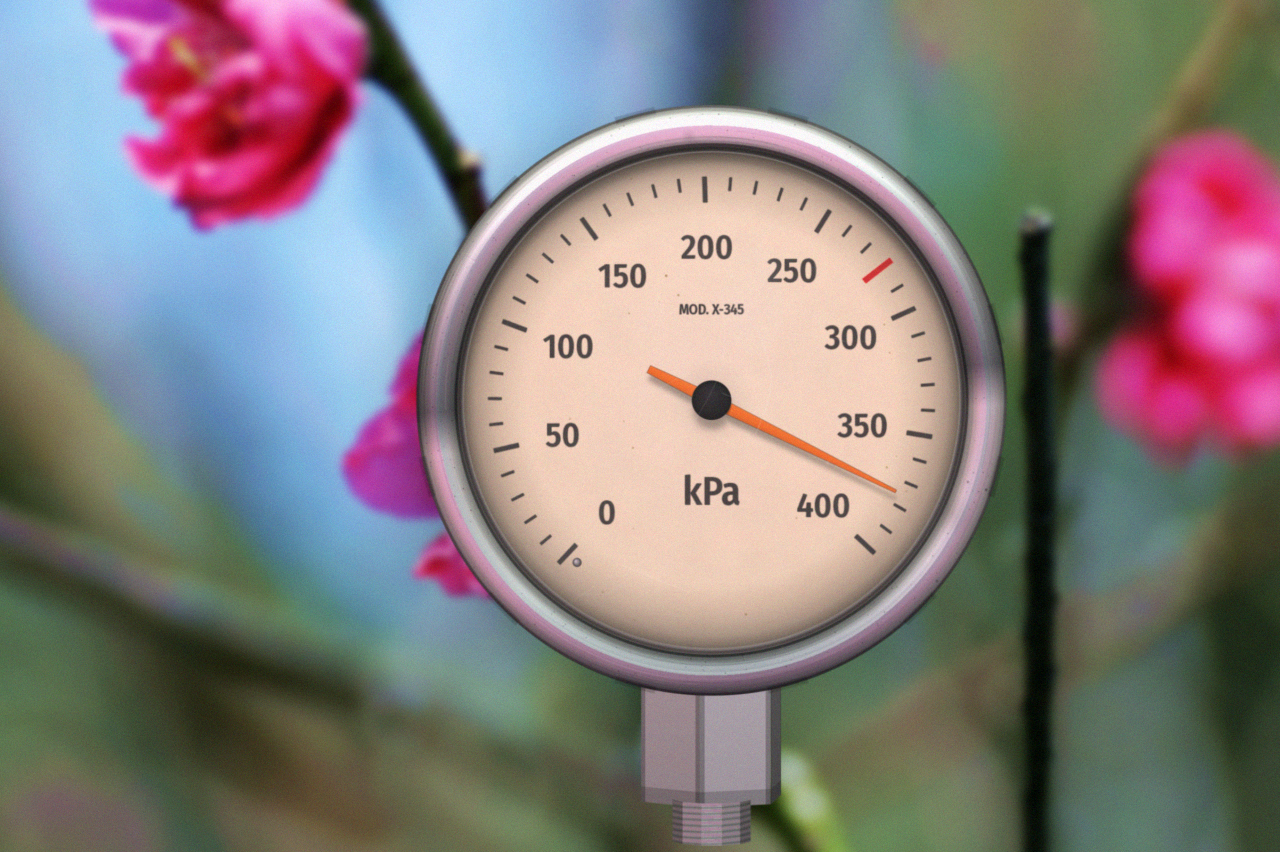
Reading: kPa 375
